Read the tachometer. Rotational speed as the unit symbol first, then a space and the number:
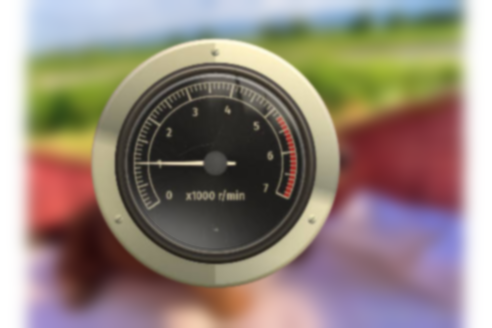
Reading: rpm 1000
